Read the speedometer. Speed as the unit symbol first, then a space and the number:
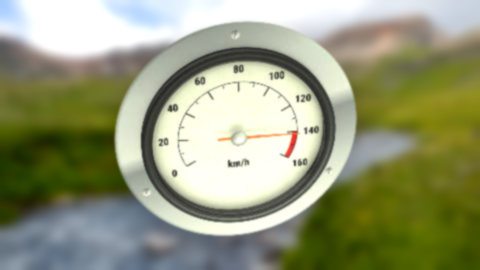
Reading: km/h 140
